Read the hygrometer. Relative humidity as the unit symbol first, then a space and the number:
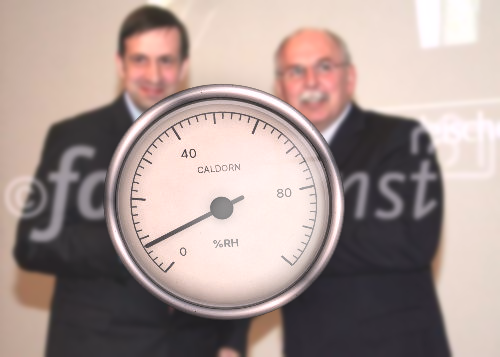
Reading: % 8
